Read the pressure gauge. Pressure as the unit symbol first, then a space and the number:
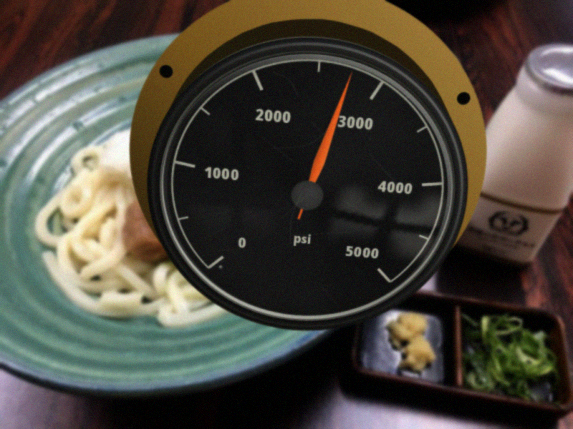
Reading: psi 2750
